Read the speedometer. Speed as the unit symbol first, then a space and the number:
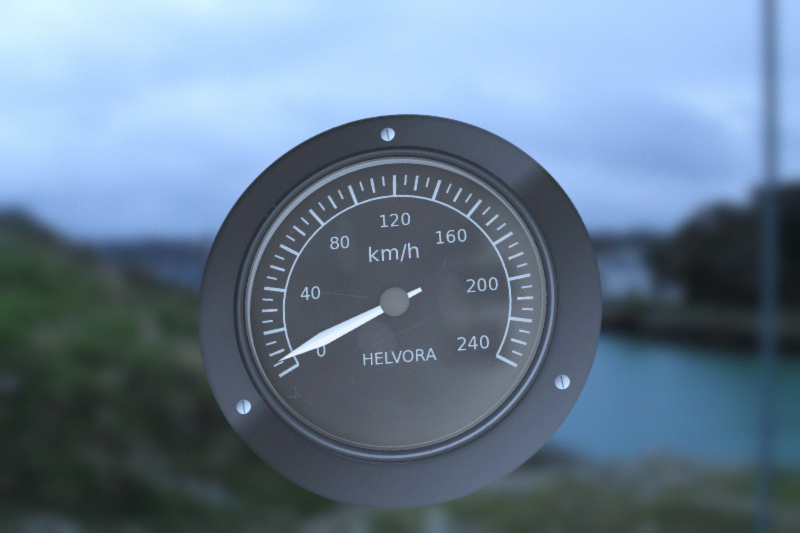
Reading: km/h 5
